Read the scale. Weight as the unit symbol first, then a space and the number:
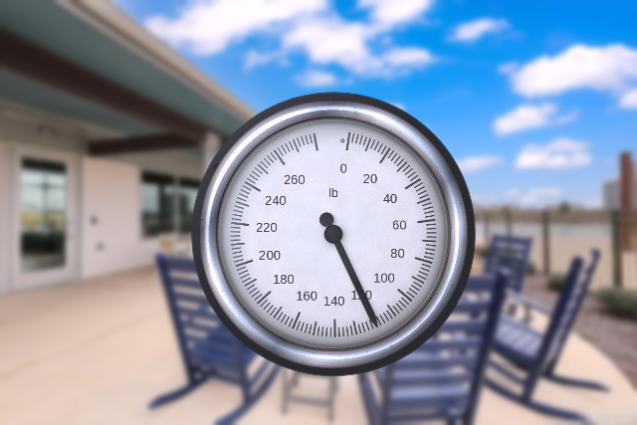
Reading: lb 120
